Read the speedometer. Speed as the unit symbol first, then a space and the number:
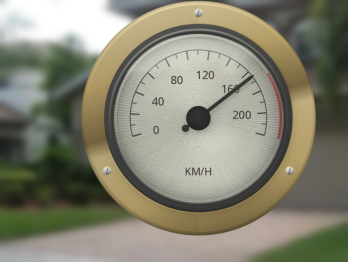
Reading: km/h 165
